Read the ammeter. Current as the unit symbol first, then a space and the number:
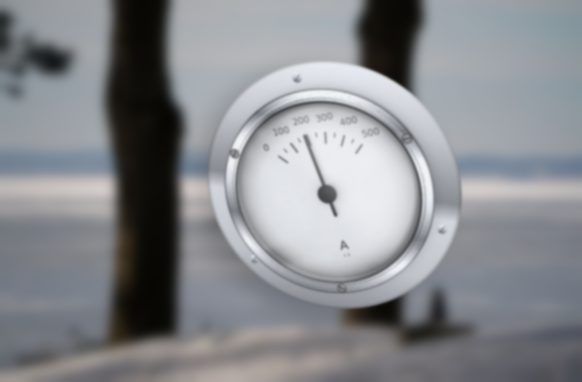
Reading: A 200
